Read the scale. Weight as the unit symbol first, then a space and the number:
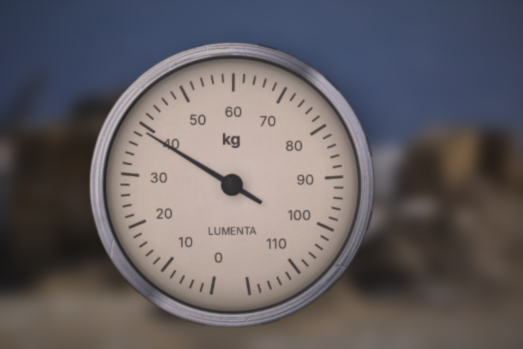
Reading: kg 39
